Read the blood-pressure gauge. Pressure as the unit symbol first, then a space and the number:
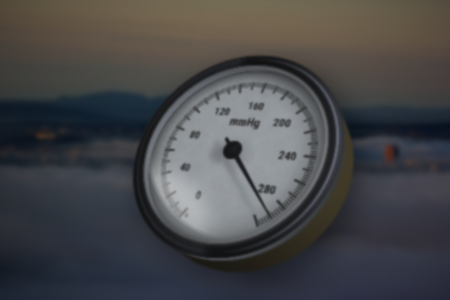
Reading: mmHg 290
